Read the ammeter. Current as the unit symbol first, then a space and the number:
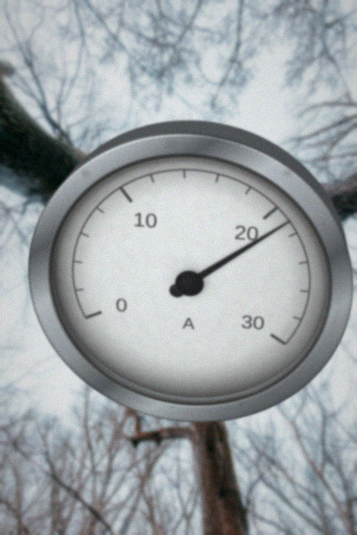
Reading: A 21
